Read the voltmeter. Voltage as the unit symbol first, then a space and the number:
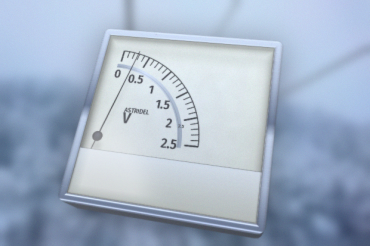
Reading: V 0.3
